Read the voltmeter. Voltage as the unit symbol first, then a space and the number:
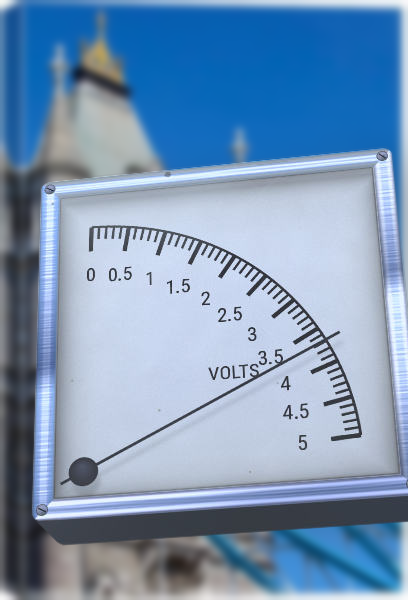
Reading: V 3.7
